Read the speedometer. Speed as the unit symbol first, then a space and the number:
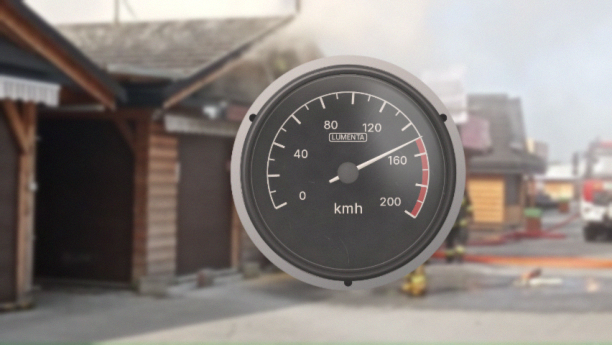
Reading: km/h 150
